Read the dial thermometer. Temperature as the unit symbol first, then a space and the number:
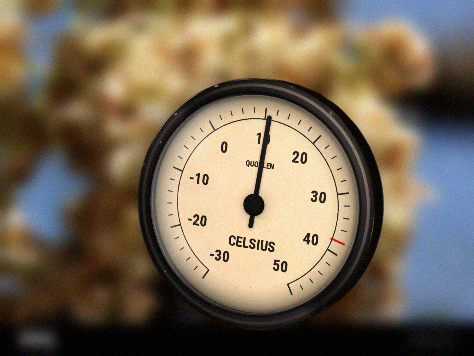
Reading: °C 11
